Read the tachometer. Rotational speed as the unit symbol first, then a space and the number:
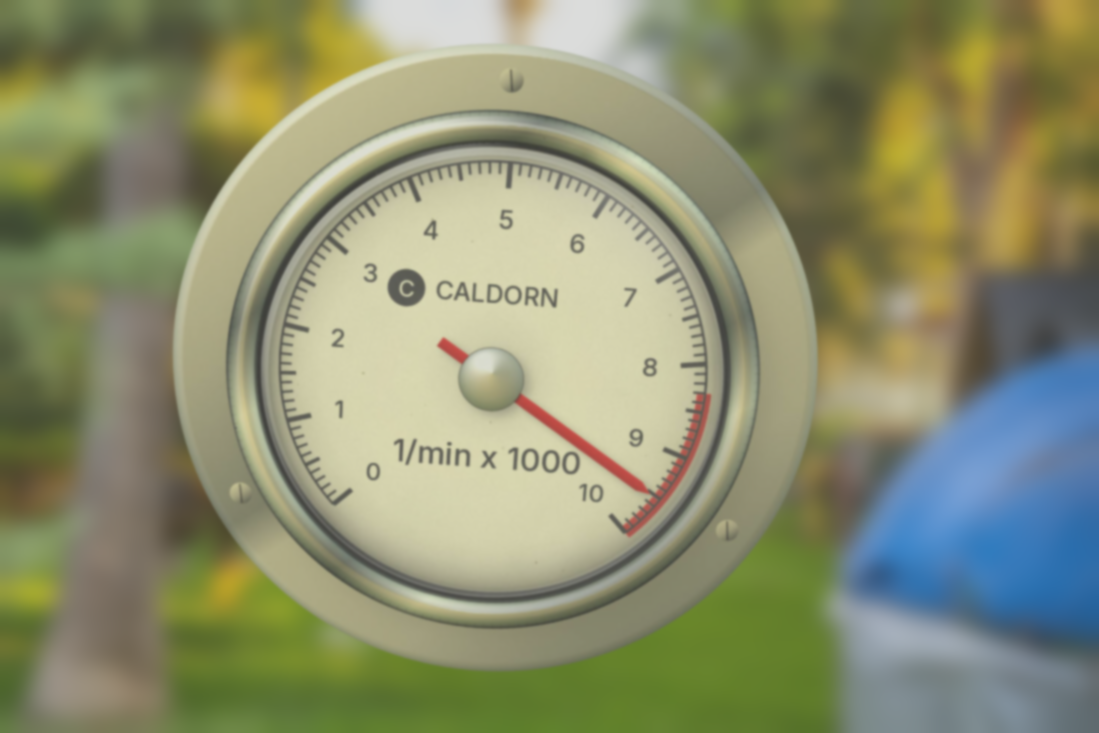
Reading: rpm 9500
